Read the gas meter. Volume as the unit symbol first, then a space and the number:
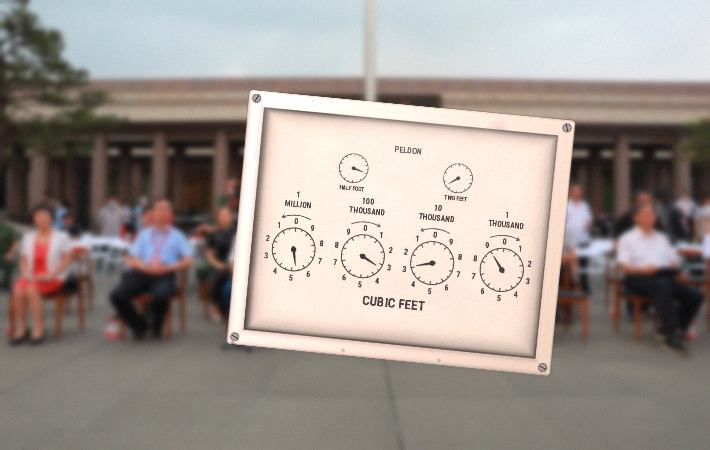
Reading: ft³ 532900
